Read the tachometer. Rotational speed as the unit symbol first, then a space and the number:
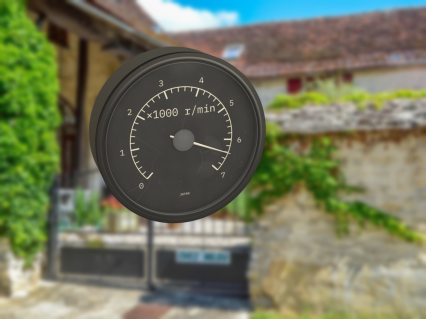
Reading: rpm 6400
